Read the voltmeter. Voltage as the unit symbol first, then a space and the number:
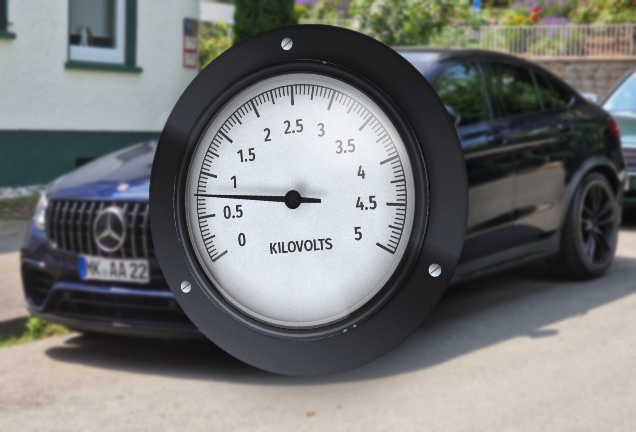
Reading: kV 0.75
